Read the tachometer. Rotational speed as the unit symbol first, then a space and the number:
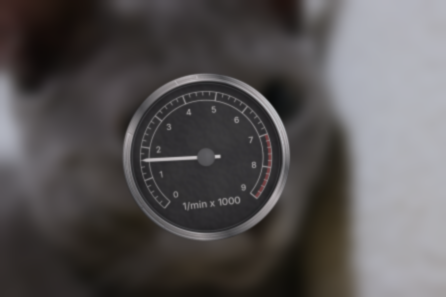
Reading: rpm 1600
